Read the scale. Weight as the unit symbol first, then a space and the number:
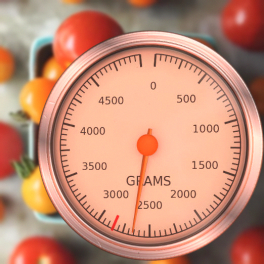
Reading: g 2650
